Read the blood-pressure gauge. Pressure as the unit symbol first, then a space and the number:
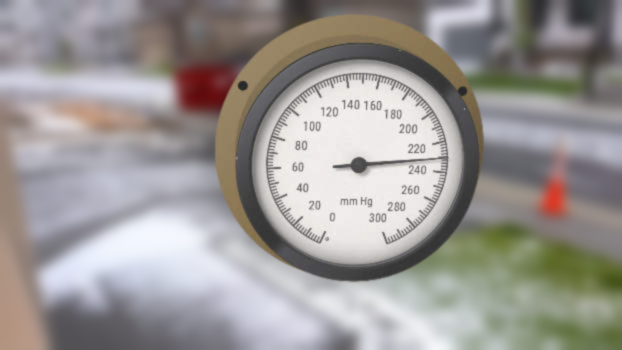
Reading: mmHg 230
